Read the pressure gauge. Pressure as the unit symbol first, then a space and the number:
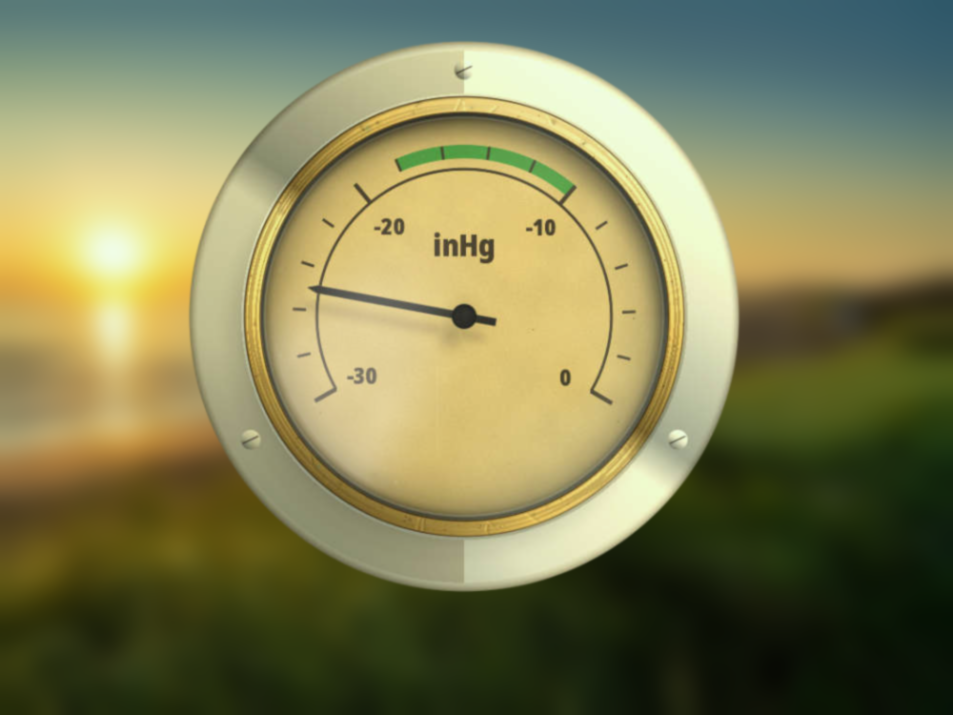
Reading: inHg -25
